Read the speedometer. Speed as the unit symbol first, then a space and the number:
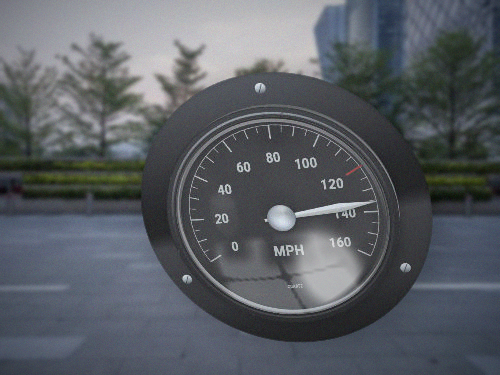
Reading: mph 135
